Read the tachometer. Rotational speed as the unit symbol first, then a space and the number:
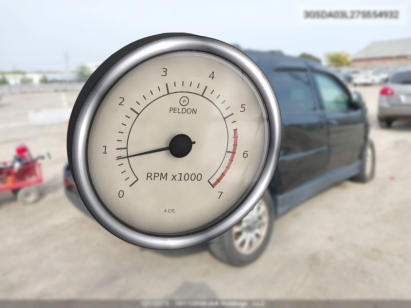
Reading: rpm 800
